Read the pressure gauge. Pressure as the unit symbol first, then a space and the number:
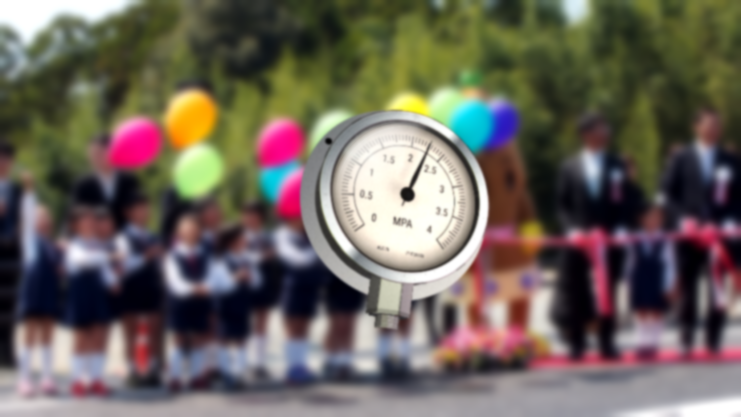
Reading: MPa 2.25
